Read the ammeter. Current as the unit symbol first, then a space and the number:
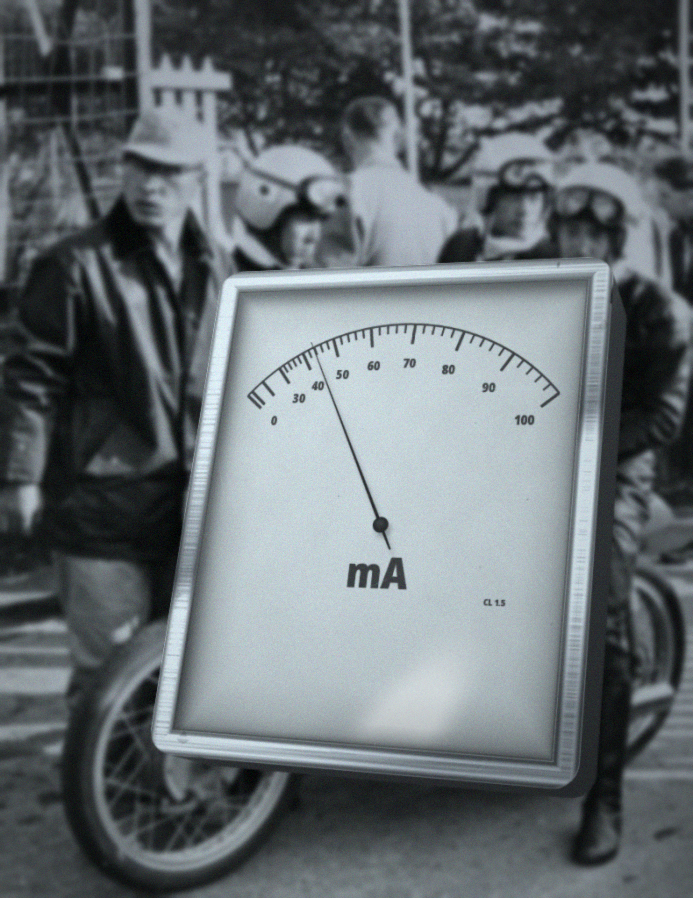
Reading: mA 44
